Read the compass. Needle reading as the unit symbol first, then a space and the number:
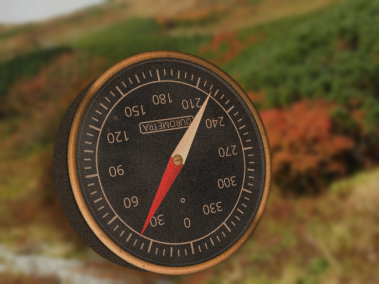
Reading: ° 40
